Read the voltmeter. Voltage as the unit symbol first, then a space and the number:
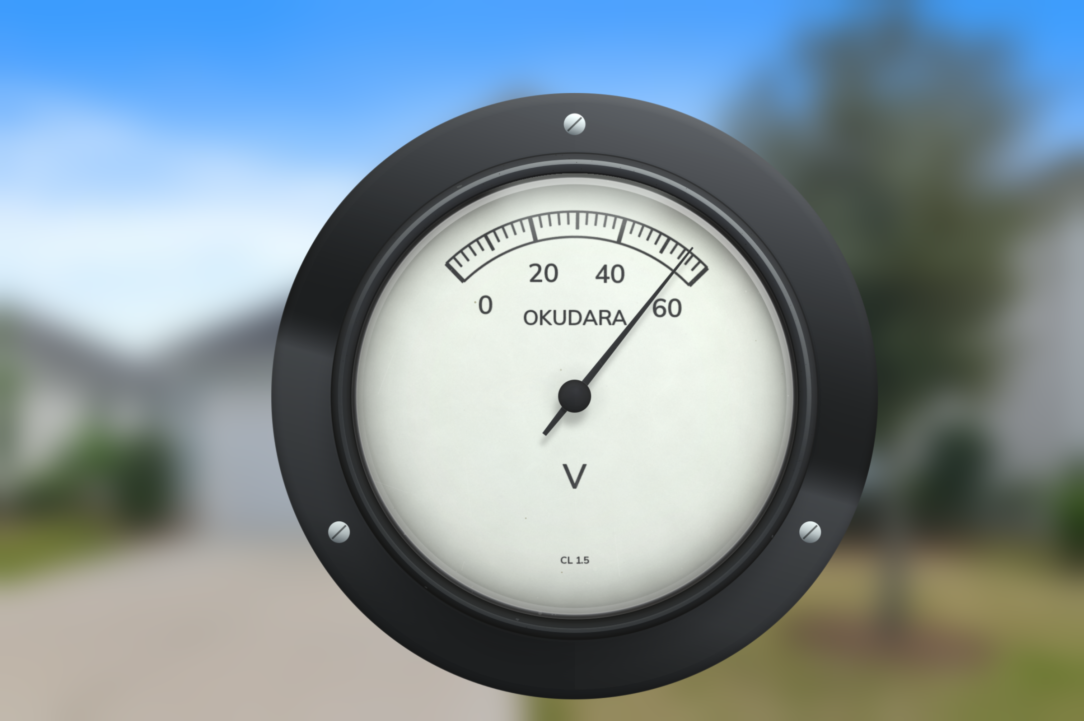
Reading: V 55
